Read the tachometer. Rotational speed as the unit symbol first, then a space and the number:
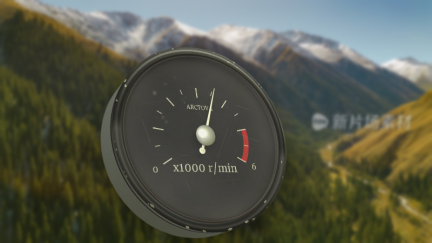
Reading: rpm 3500
